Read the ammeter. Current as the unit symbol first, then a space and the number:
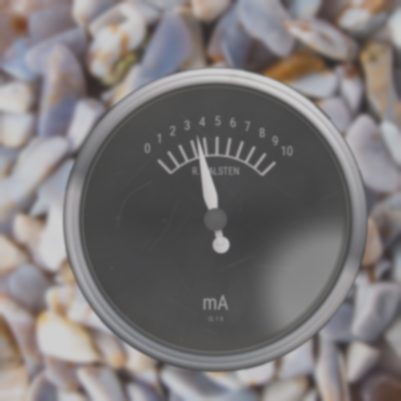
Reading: mA 3.5
